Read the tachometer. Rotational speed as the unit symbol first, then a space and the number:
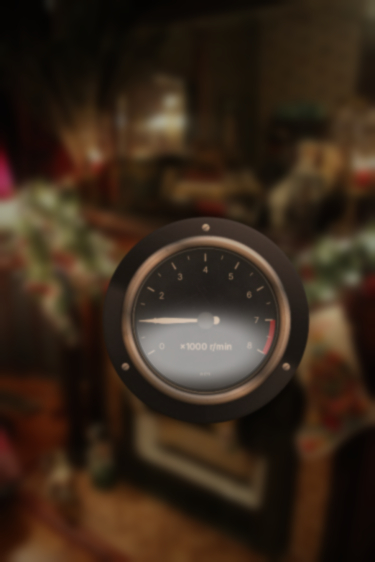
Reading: rpm 1000
